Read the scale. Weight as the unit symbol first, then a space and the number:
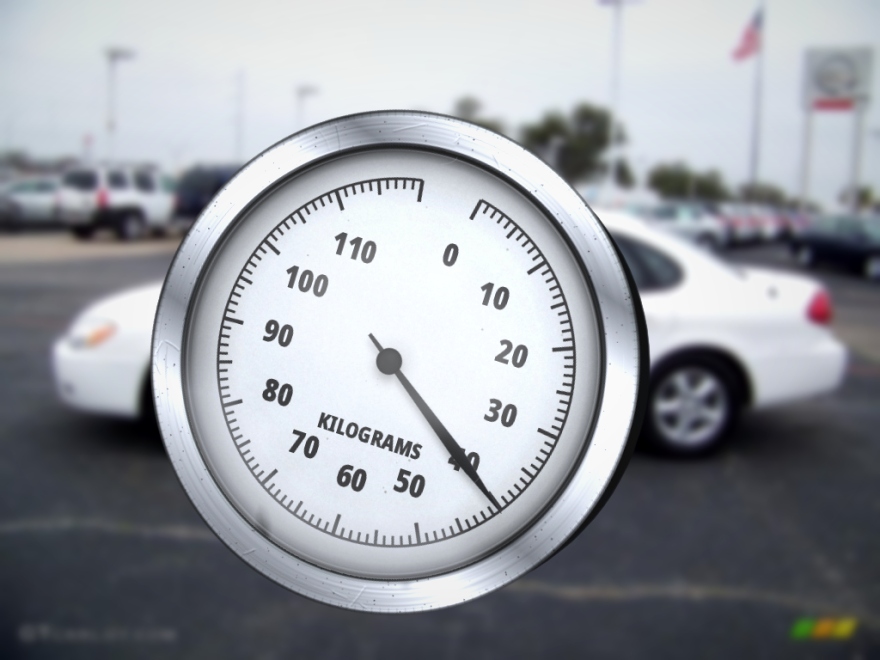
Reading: kg 40
